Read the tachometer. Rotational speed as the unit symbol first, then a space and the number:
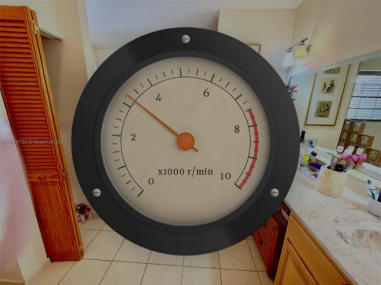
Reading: rpm 3250
